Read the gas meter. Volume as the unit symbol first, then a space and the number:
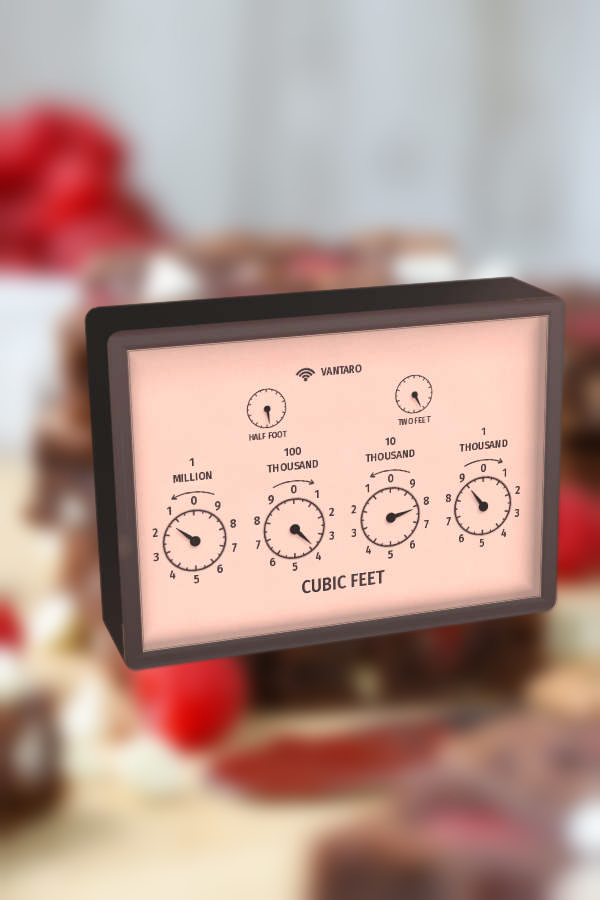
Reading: ft³ 137900
